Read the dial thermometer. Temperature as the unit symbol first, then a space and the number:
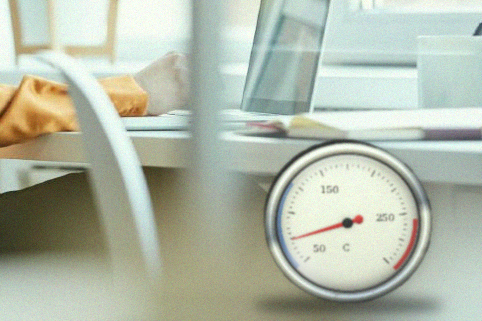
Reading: °C 75
